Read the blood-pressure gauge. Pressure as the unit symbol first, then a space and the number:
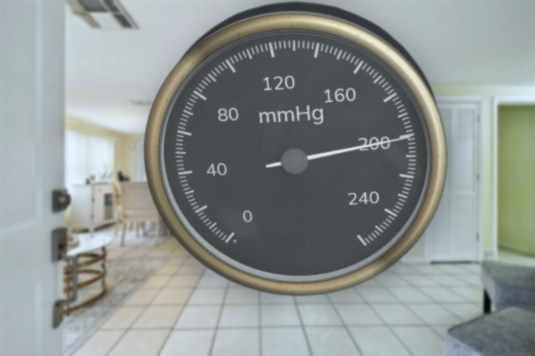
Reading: mmHg 200
